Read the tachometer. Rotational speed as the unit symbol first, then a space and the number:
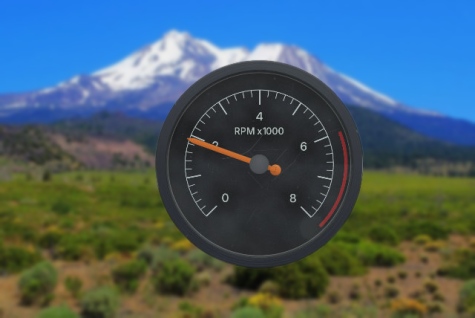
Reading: rpm 1900
